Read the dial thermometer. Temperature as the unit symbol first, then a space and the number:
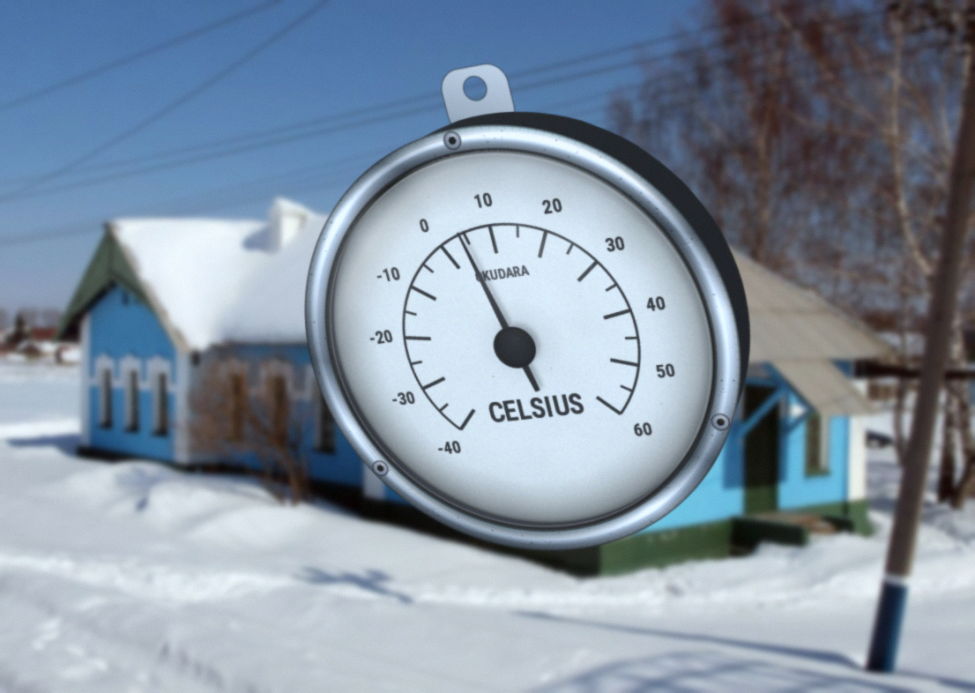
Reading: °C 5
